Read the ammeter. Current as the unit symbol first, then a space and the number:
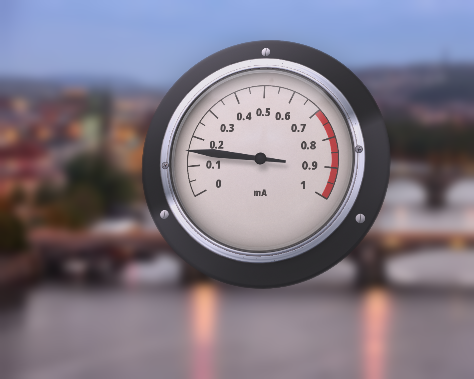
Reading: mA 0.15
